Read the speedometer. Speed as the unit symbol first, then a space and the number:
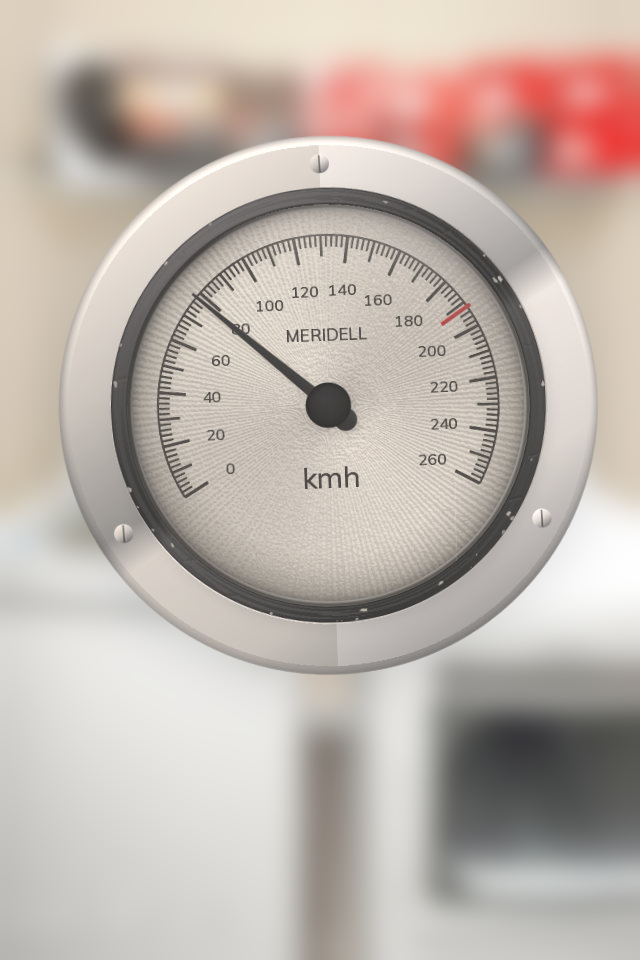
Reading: km/h 78
